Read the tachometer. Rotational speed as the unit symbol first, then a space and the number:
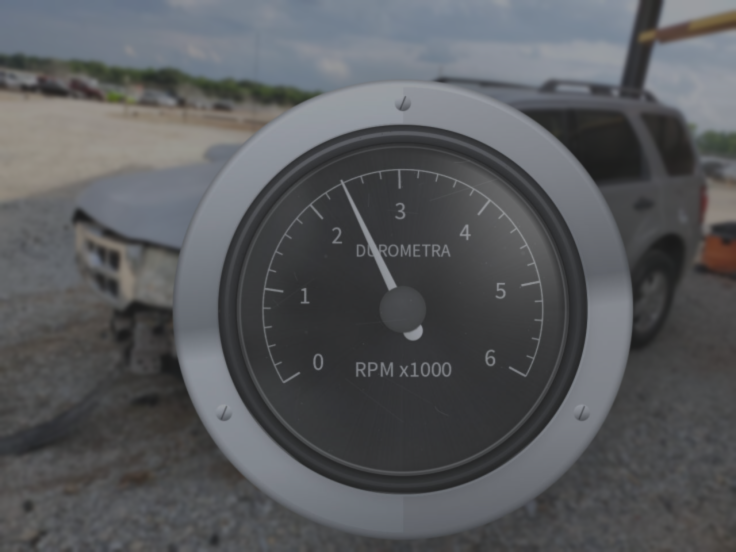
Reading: rpm 2400
